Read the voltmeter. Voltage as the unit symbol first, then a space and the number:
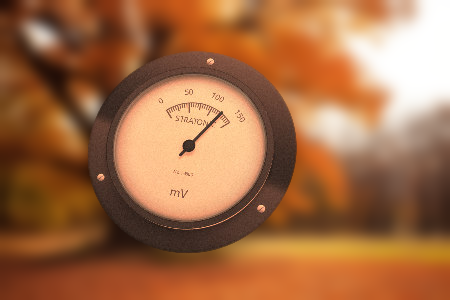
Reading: mV 125
